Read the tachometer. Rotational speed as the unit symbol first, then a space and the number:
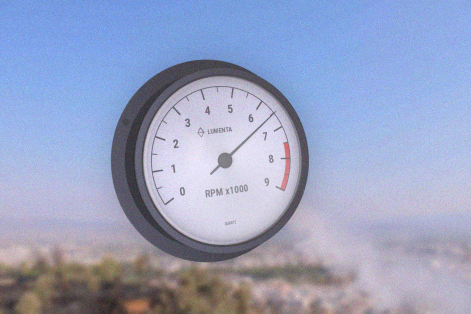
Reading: rpm 6500
